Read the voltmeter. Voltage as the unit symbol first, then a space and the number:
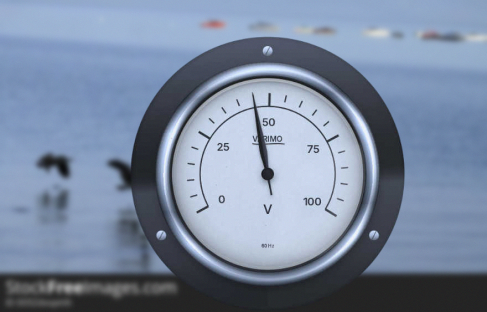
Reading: V 45
